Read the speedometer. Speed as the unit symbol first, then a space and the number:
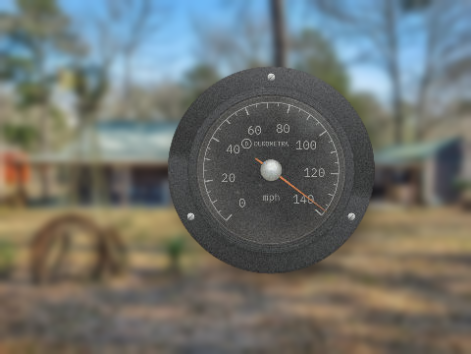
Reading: mph 137.5
